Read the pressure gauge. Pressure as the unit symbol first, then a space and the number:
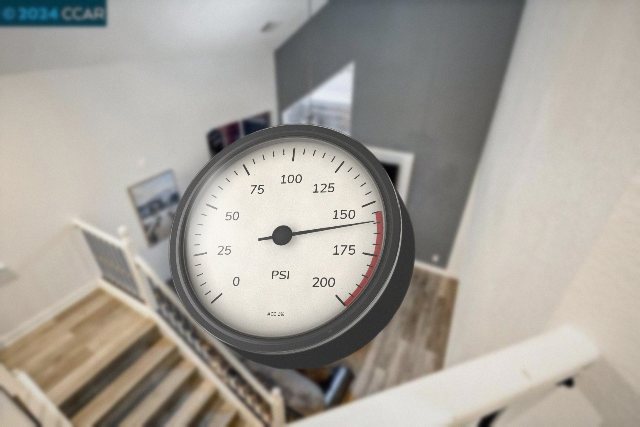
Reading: psi 160
